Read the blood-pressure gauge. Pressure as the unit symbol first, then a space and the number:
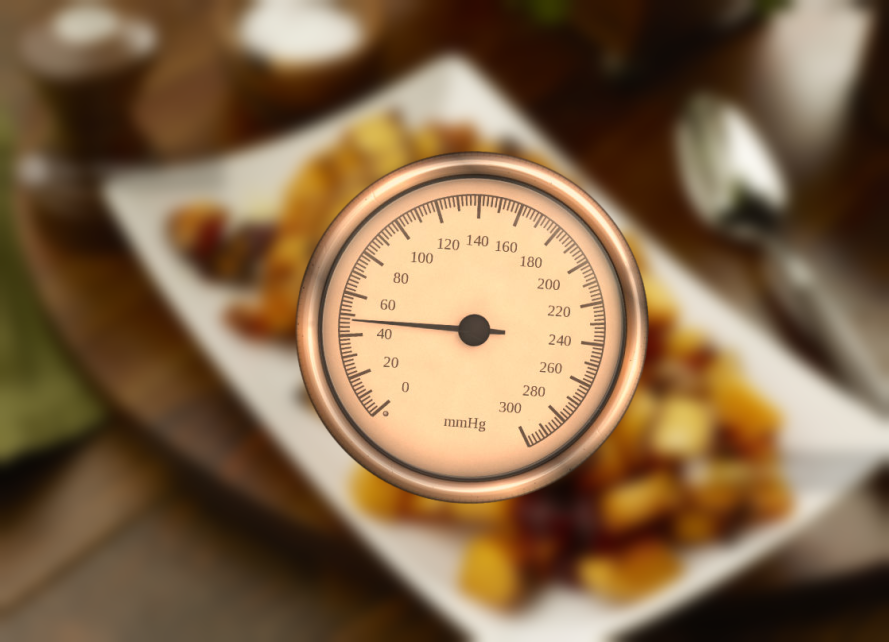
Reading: mmHg 48
